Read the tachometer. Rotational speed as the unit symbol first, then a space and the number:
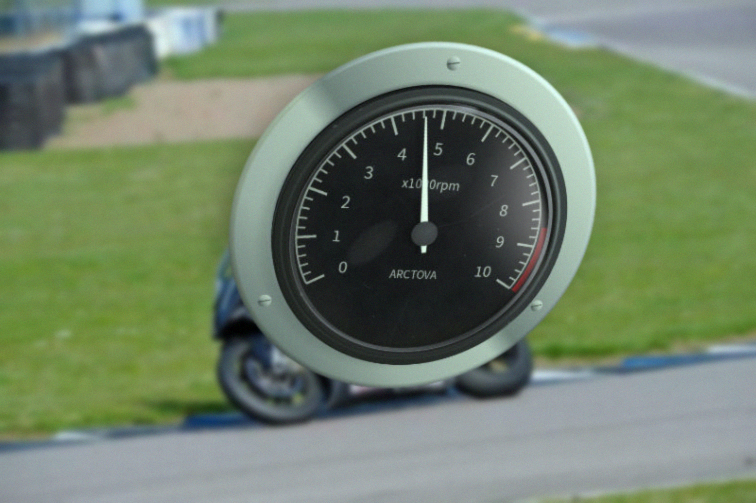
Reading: rpm 4600
